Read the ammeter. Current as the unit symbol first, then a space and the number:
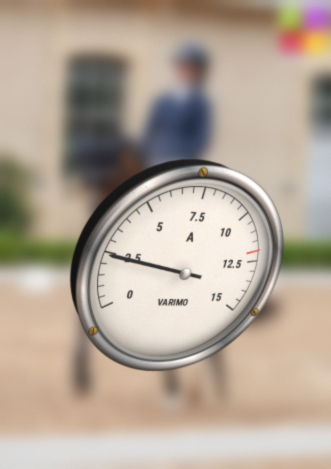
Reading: A 2.5
